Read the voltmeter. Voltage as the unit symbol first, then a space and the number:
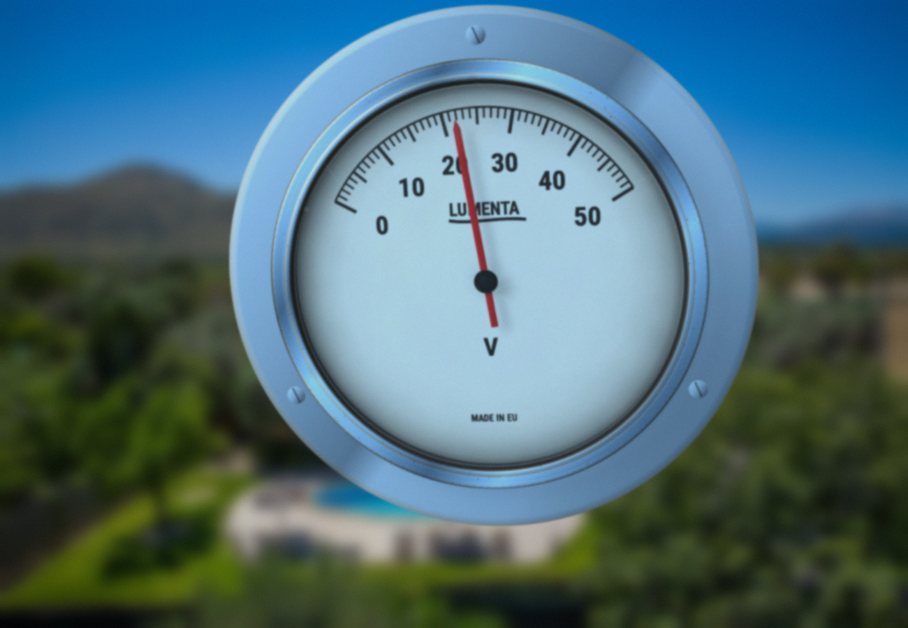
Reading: V 22
